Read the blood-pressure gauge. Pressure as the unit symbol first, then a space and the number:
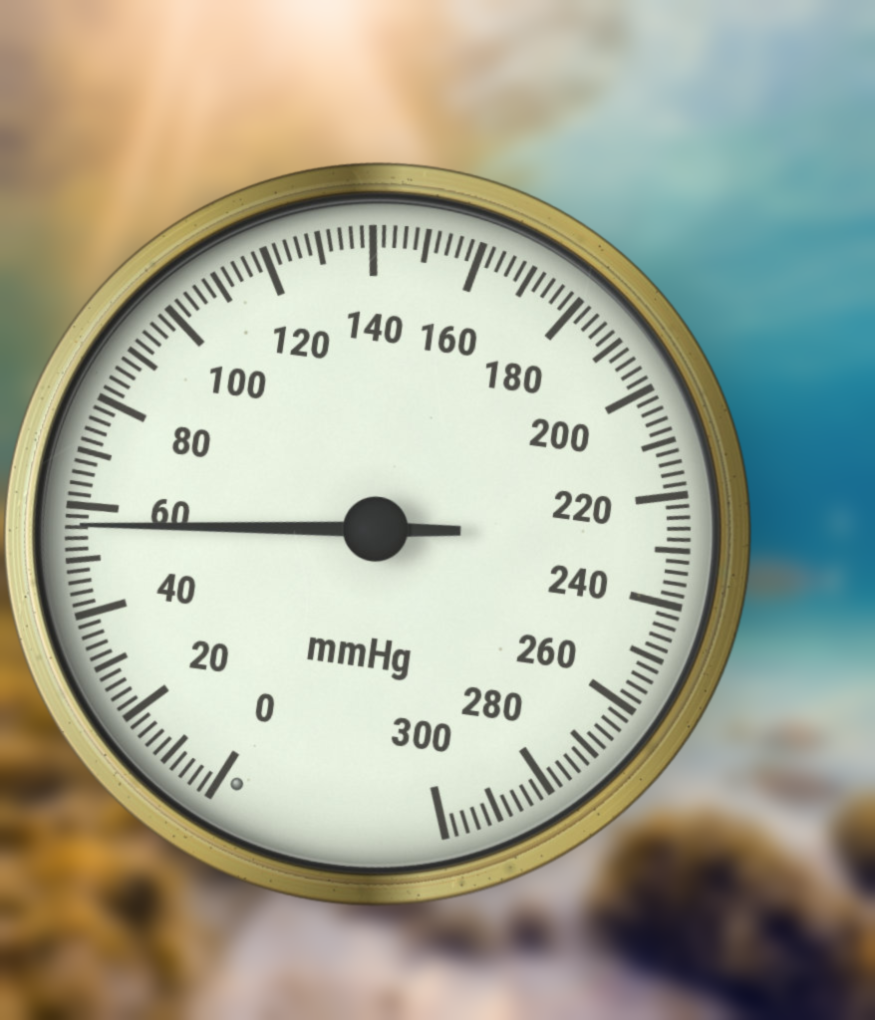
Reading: mmHg 56
